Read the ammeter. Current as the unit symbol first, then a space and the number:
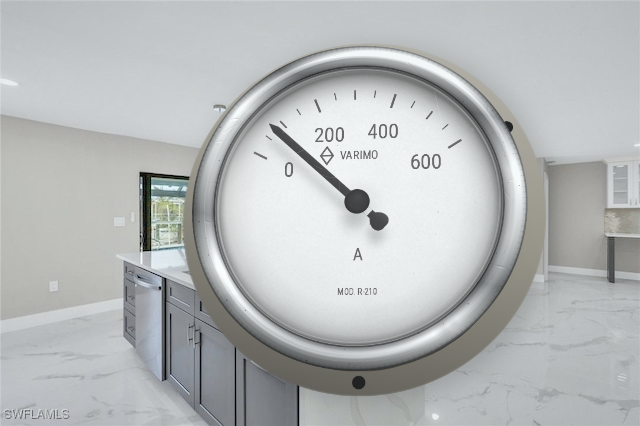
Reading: A 75
